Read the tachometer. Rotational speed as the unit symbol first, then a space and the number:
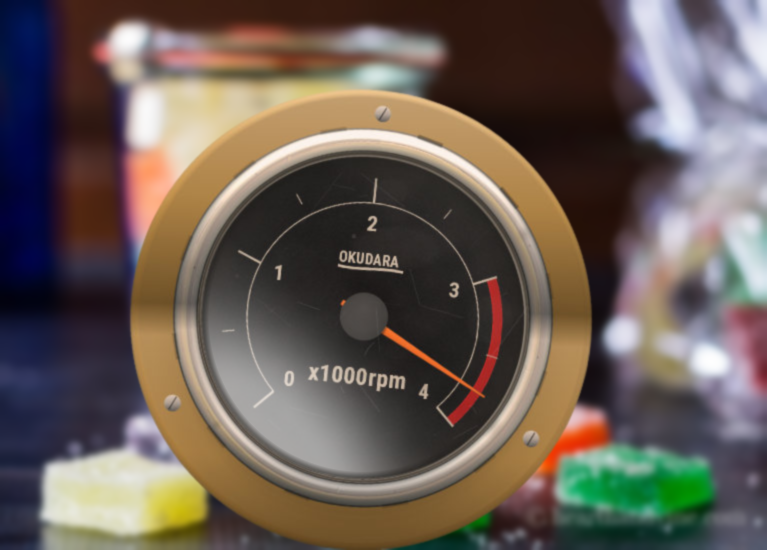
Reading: rpm 3750
